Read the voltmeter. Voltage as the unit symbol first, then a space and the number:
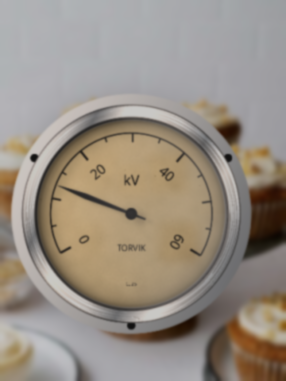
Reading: kV 12.5
